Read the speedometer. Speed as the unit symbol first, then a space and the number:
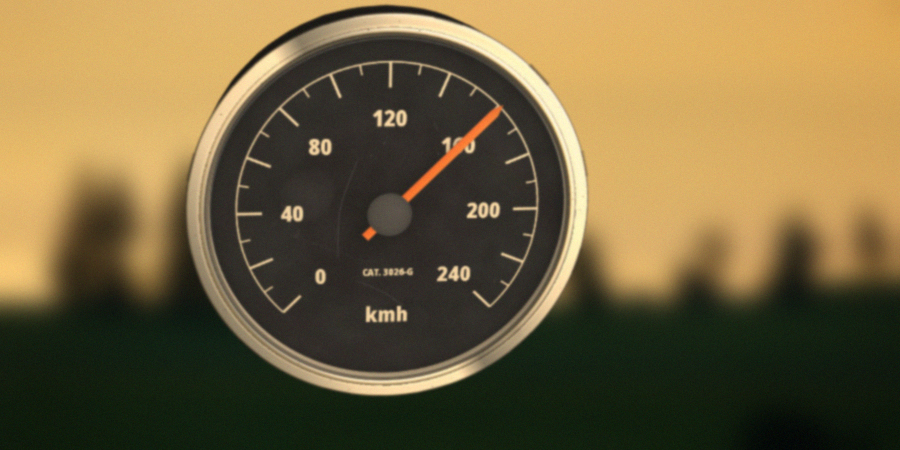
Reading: km/h 160
